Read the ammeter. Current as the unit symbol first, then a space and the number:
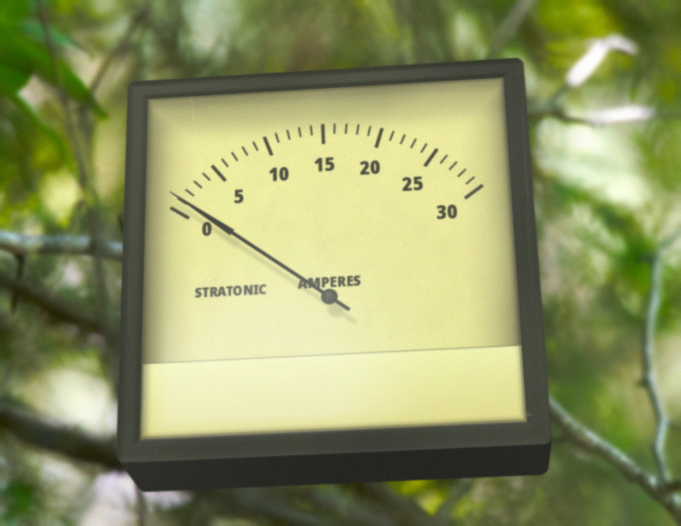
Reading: A 1
